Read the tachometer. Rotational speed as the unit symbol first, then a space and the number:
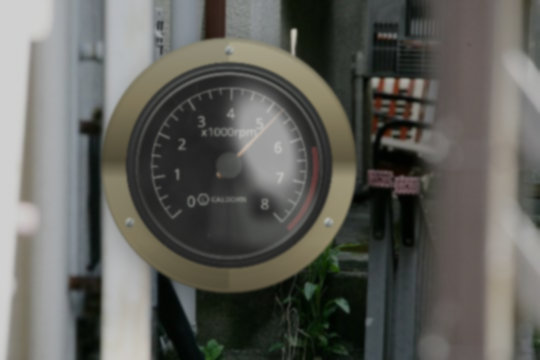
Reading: rpm 5250
